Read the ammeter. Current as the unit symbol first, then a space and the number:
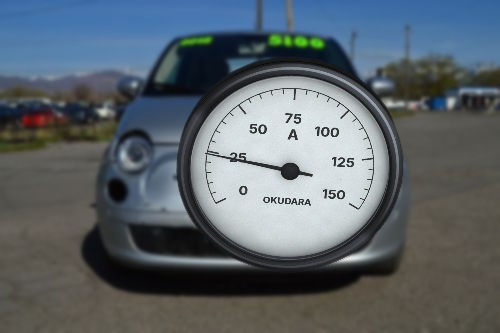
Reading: A 25
